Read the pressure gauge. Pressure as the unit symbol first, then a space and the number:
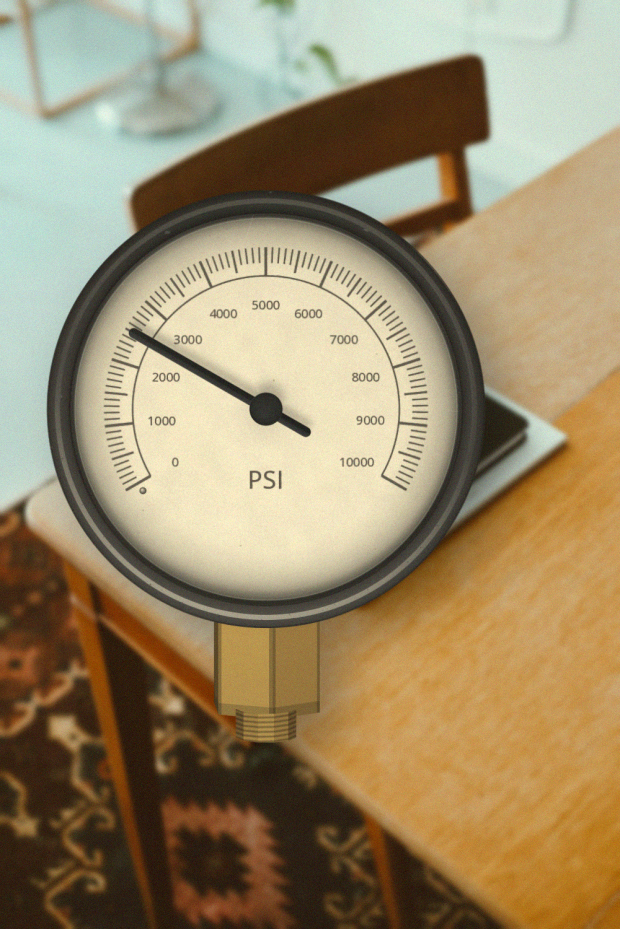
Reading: psi 2500
